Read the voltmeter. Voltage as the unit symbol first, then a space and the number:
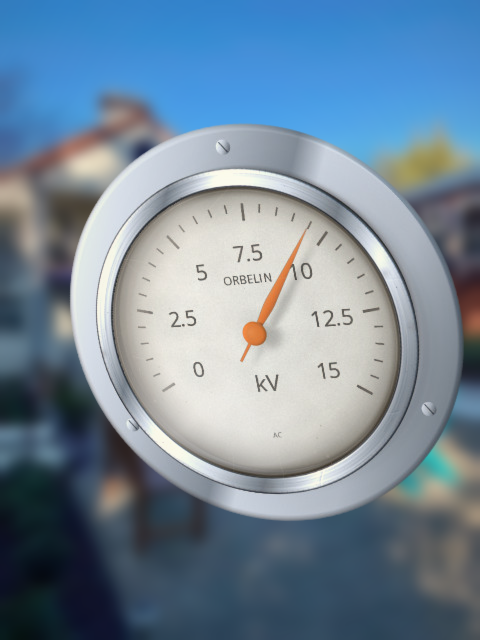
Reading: kV 9.5
